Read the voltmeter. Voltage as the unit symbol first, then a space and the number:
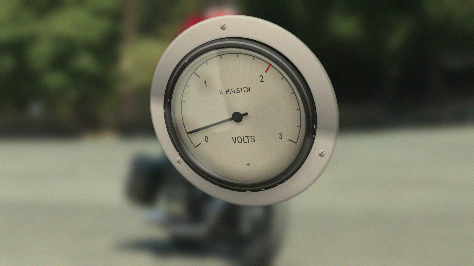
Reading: V 0.2
